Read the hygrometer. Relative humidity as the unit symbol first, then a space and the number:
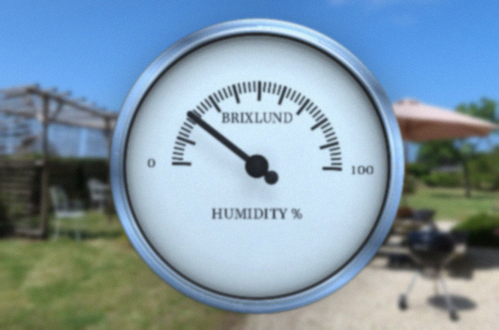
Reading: % 20
